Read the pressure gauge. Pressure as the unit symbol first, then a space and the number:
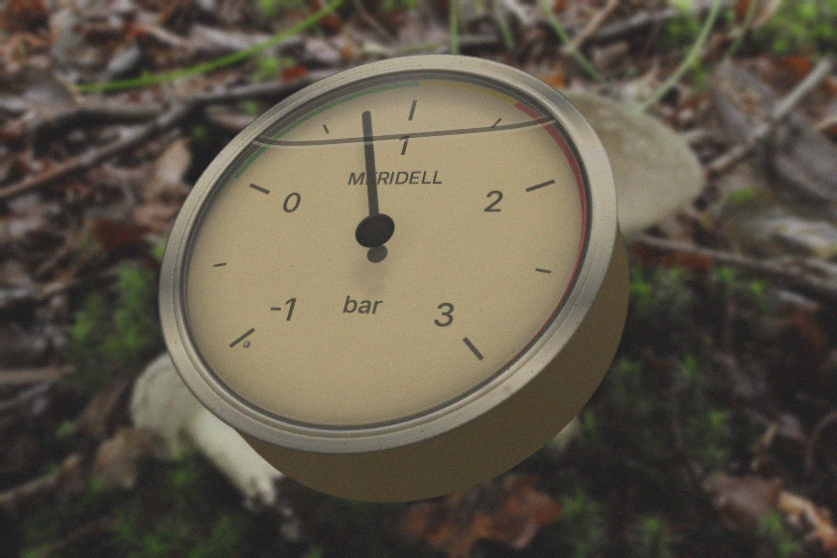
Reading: bar 0.75
